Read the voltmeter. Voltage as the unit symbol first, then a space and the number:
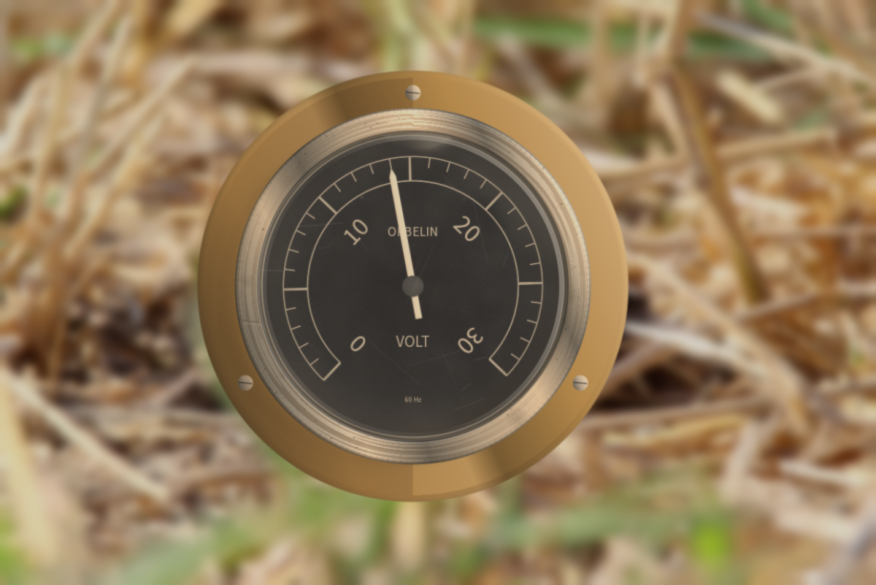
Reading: V 14
